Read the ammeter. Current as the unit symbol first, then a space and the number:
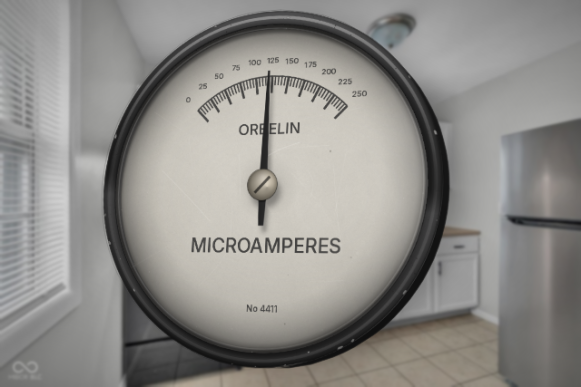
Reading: µA 125
